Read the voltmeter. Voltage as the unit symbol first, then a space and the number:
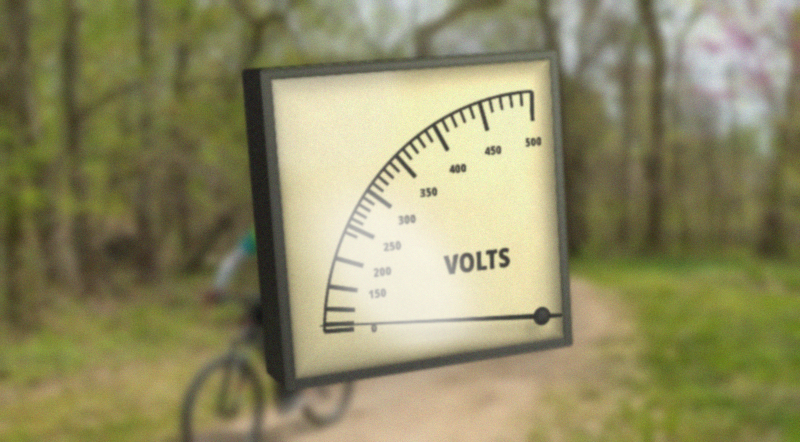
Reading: V 50
